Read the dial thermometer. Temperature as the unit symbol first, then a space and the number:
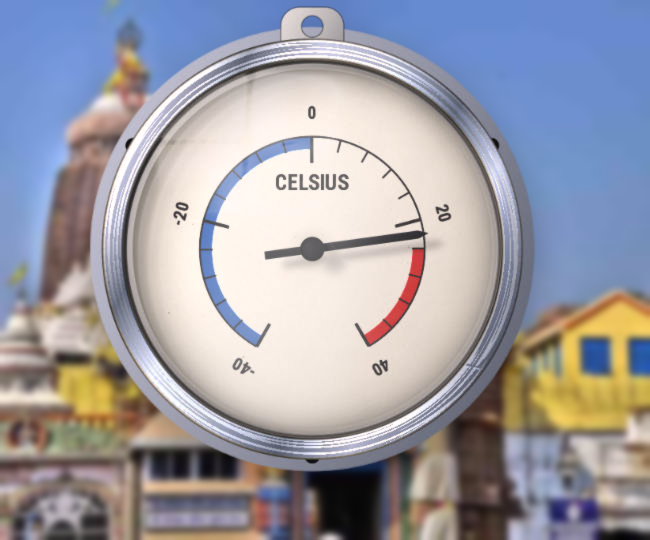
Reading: °C 22
